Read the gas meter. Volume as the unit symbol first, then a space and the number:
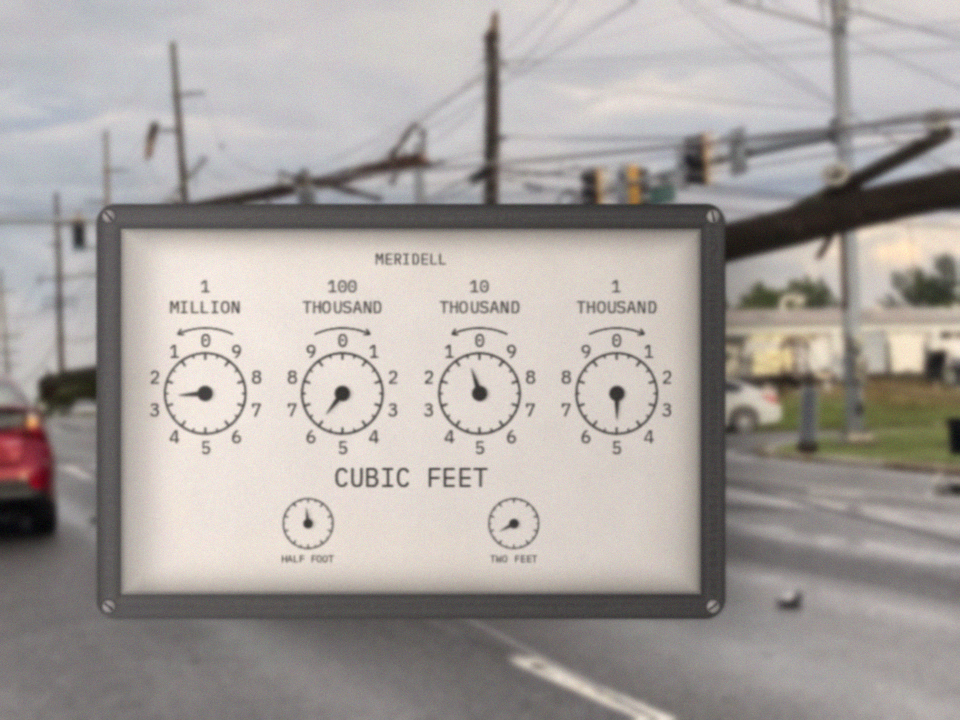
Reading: ft³ 260500
